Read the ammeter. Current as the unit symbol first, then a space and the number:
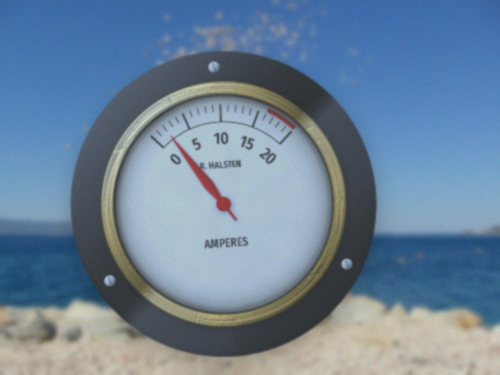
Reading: A 2
